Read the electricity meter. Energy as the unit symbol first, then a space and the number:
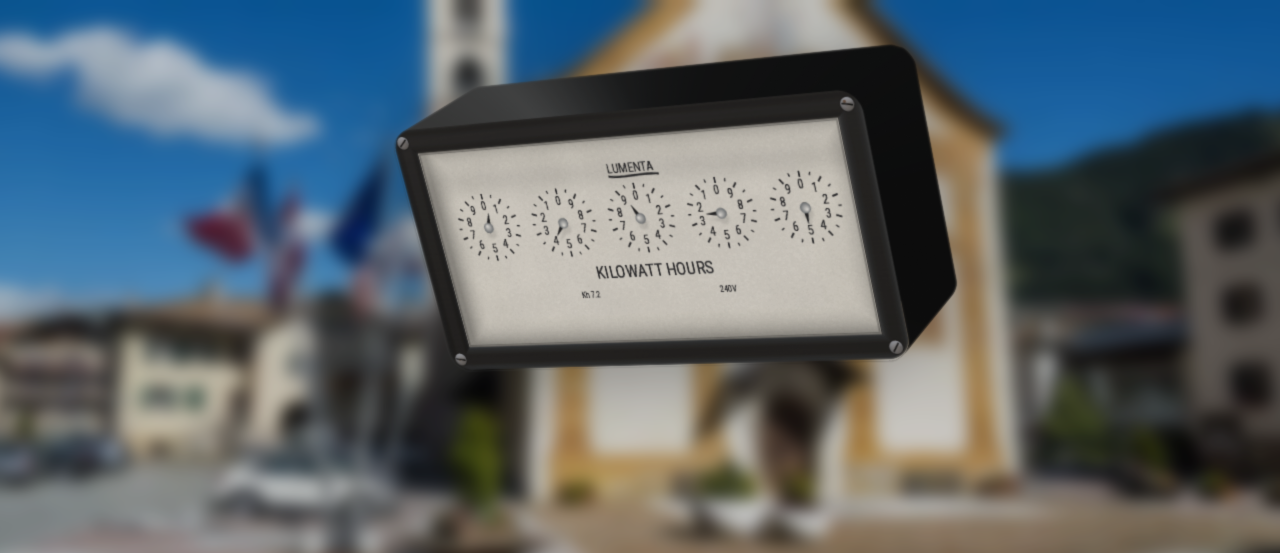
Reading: kWh 3925
